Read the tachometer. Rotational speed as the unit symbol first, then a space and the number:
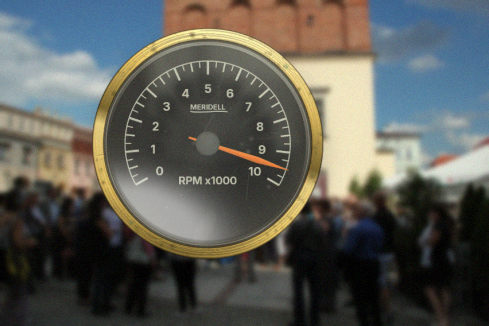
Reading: rpm 9500
